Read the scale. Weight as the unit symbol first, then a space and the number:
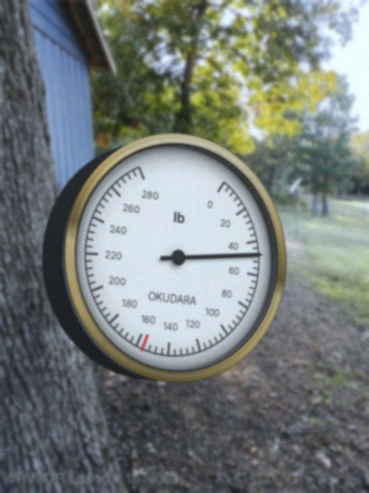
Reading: lb 48
